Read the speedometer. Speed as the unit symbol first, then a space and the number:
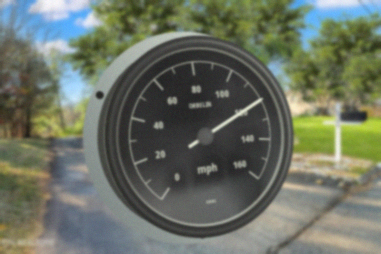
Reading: mph 120
